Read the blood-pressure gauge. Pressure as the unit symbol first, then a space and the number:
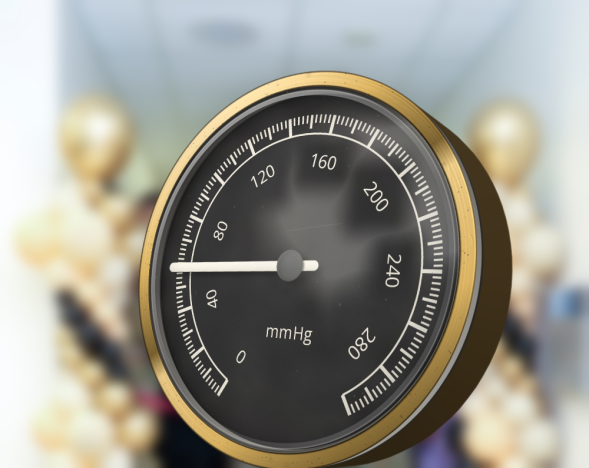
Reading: mmHg 58
